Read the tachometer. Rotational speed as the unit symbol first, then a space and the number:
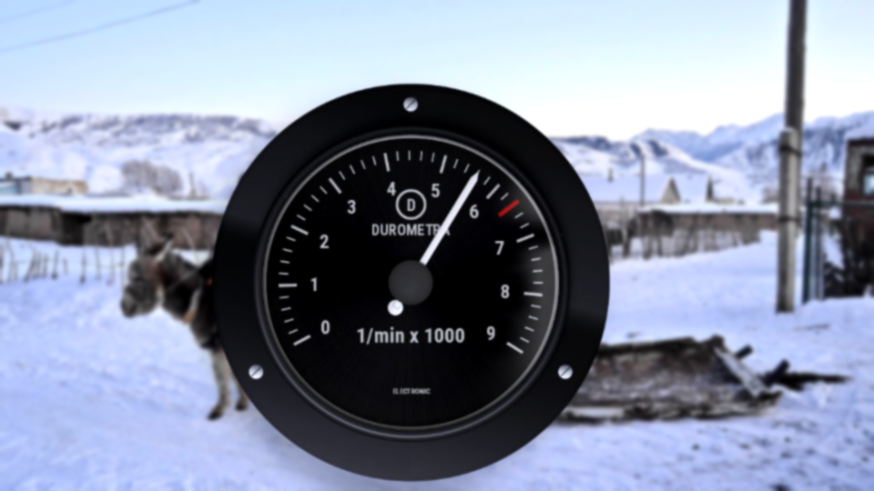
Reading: rpm 5600
